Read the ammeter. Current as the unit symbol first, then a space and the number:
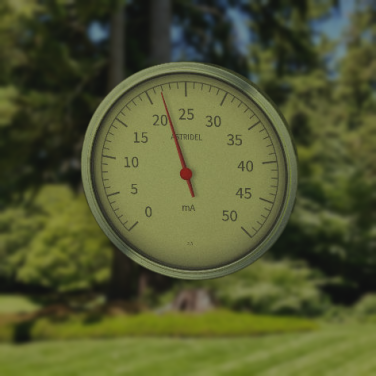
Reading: mA 22
